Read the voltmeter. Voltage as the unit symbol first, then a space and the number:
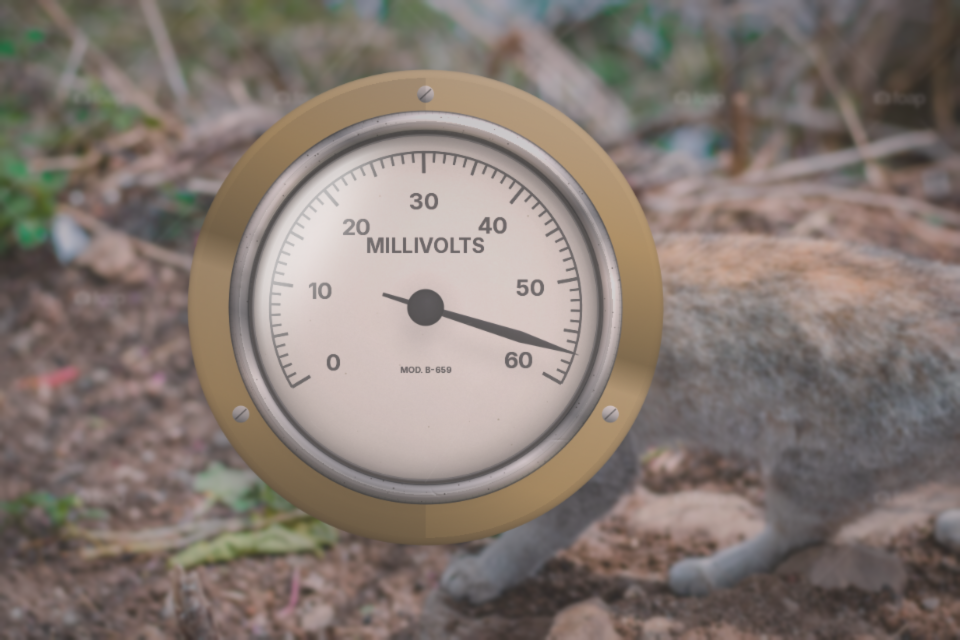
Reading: mV 57
